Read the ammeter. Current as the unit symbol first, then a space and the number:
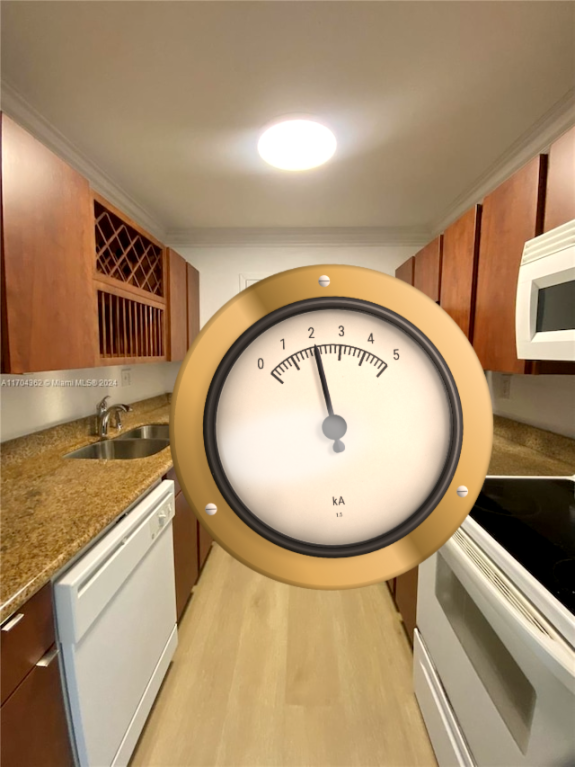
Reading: kA 2
